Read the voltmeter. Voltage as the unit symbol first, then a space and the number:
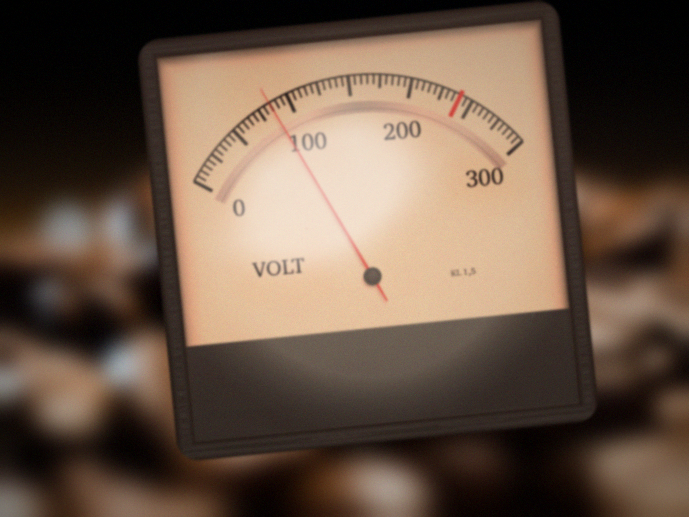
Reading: V 85
